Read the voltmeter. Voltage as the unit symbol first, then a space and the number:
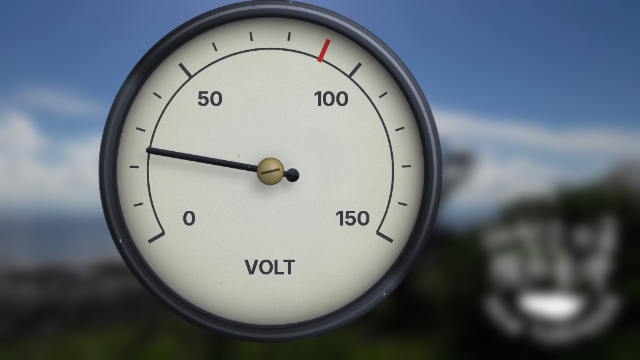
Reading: V 25
